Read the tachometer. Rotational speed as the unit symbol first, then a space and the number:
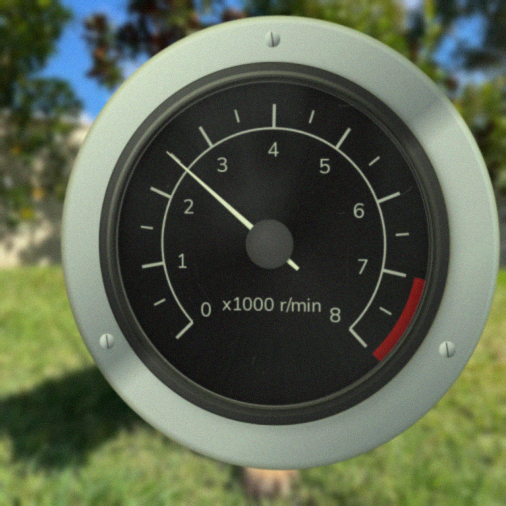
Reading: rpm 2500
